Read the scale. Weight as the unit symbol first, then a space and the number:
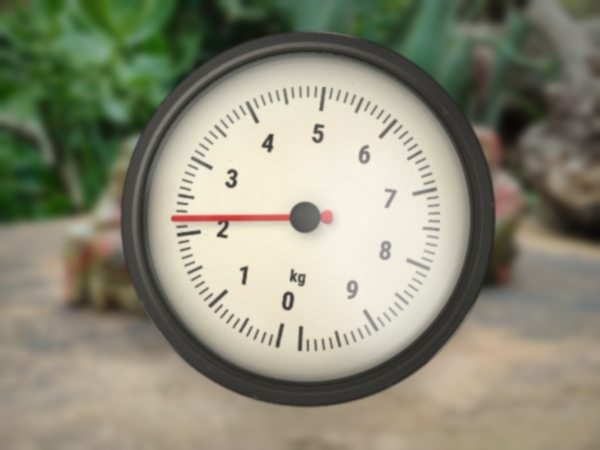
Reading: kg 2.2
